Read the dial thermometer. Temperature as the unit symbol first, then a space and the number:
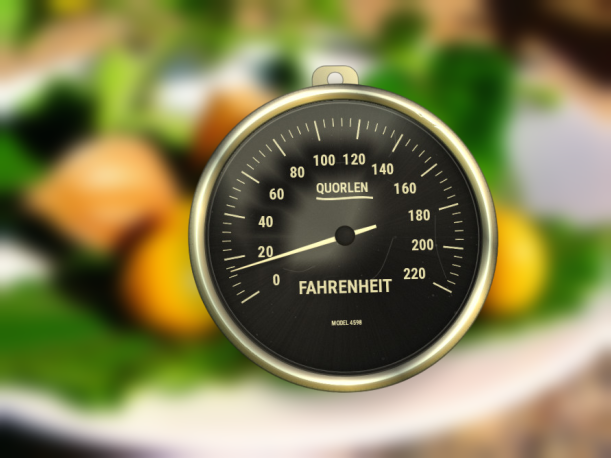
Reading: °F 14
